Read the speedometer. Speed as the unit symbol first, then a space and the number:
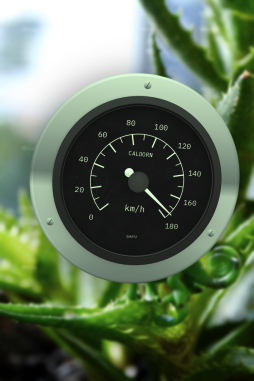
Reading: km/h 175
